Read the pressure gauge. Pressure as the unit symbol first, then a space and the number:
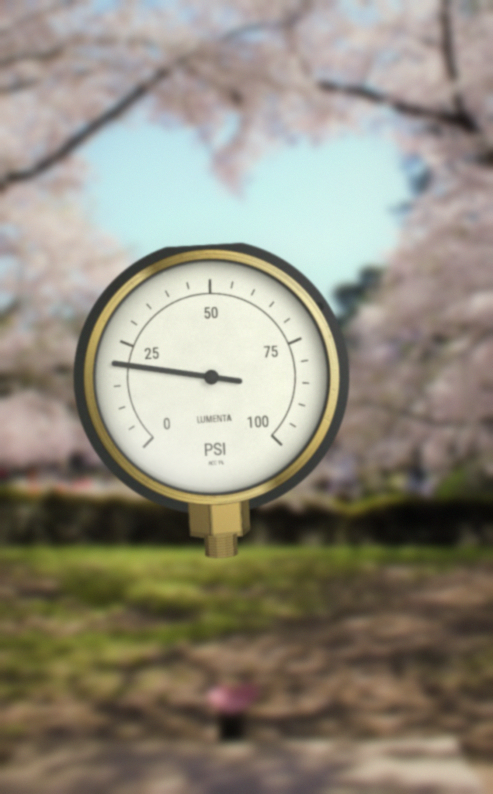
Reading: psi 20
